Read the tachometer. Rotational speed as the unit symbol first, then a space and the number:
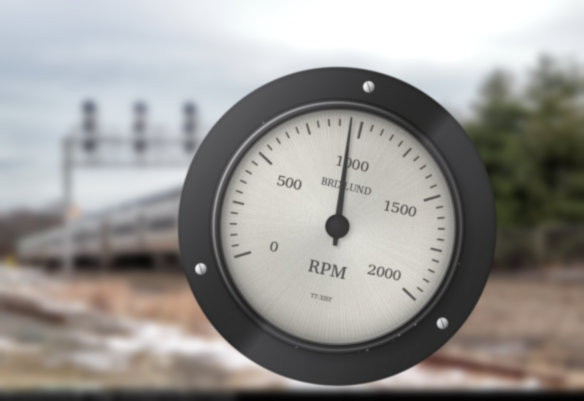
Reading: rpm 950
